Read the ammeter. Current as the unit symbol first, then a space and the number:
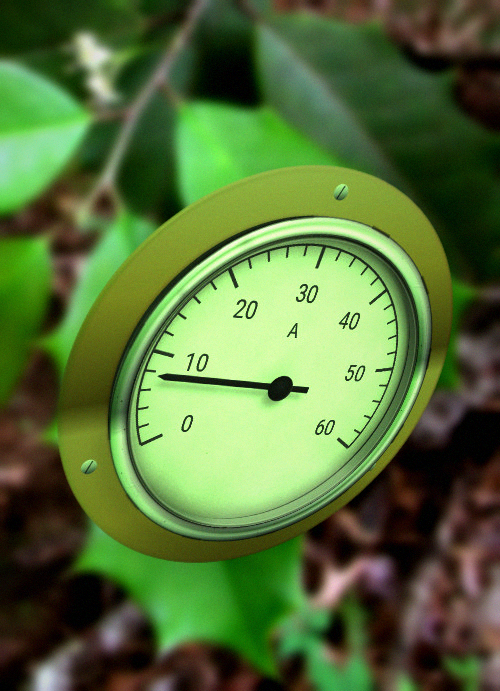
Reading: A 8
